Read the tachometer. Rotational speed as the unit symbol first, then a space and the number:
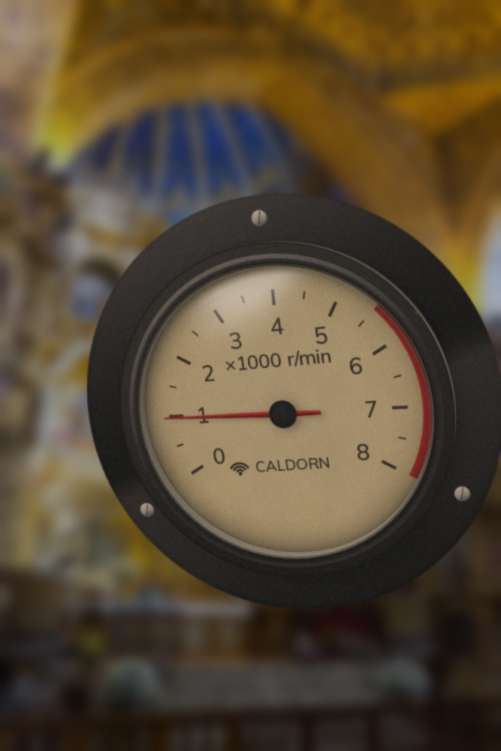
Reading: rpm 1000
